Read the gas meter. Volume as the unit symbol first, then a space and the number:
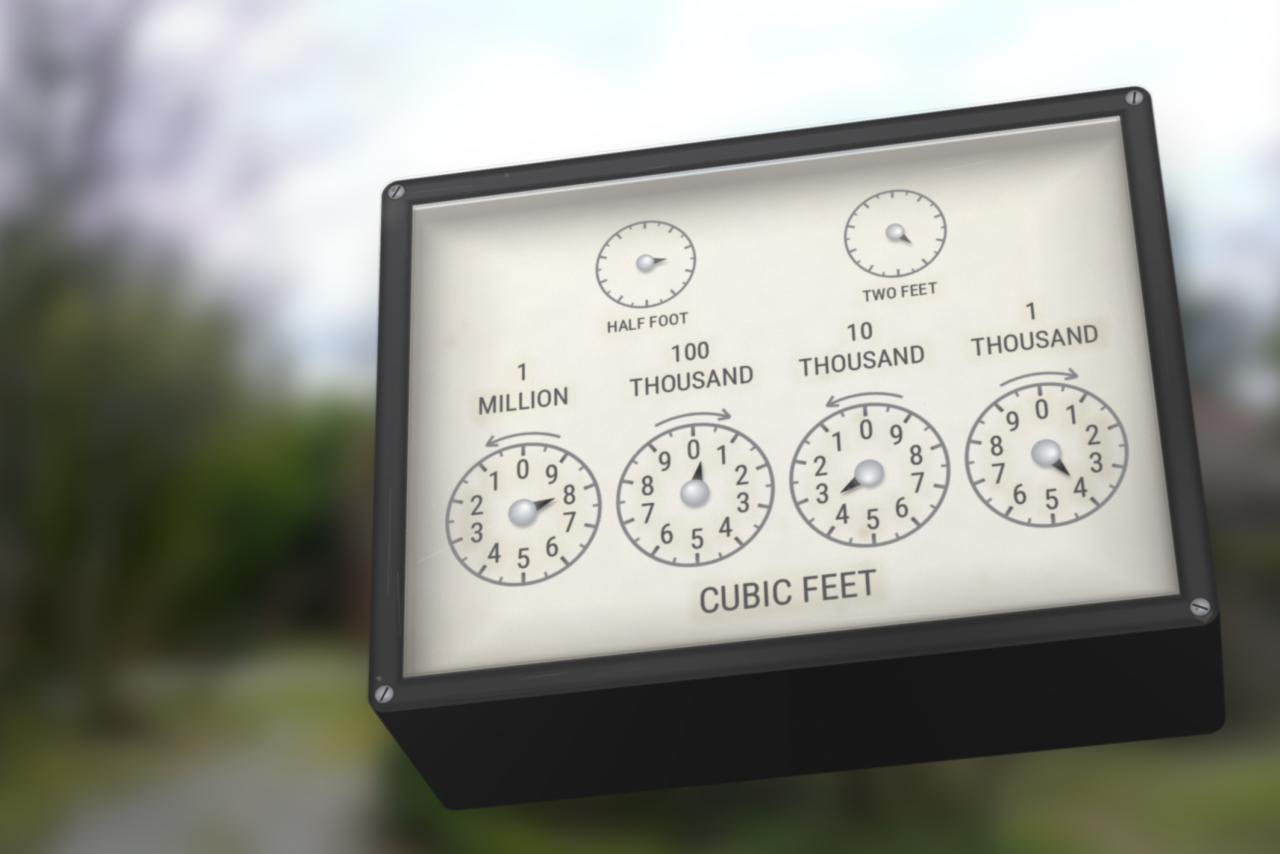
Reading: ft³ 803400
